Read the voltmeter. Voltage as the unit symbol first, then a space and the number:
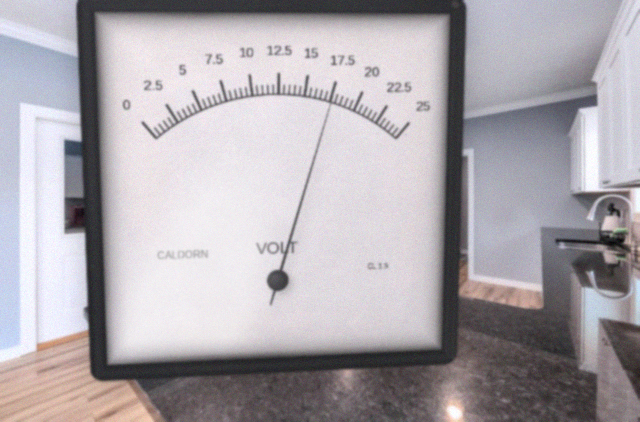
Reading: V 17.5
